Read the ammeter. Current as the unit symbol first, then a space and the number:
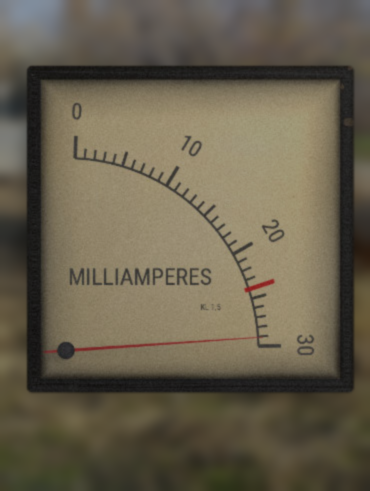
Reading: mA 29
